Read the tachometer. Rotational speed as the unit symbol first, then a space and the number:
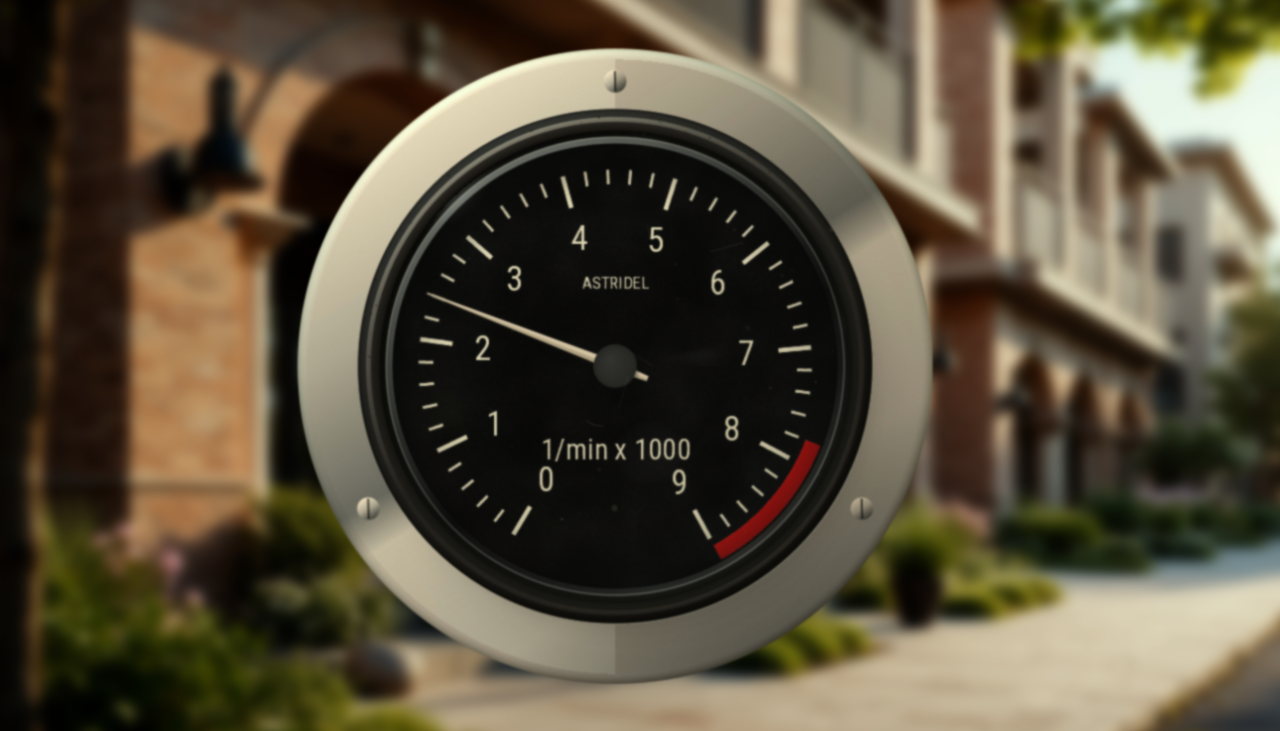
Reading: rpm 2400
